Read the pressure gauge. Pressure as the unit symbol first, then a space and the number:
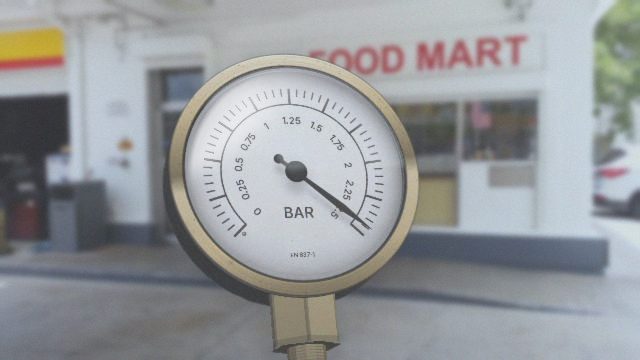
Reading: bar 2.45
